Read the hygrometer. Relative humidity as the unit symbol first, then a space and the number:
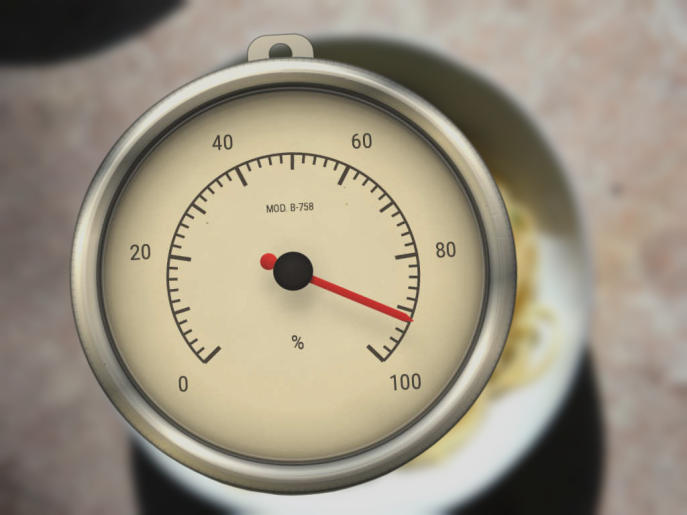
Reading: % 92
